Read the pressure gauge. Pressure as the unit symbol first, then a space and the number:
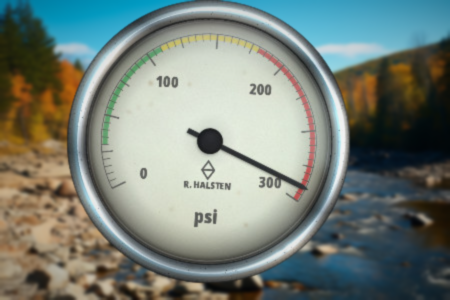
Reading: psi 290
